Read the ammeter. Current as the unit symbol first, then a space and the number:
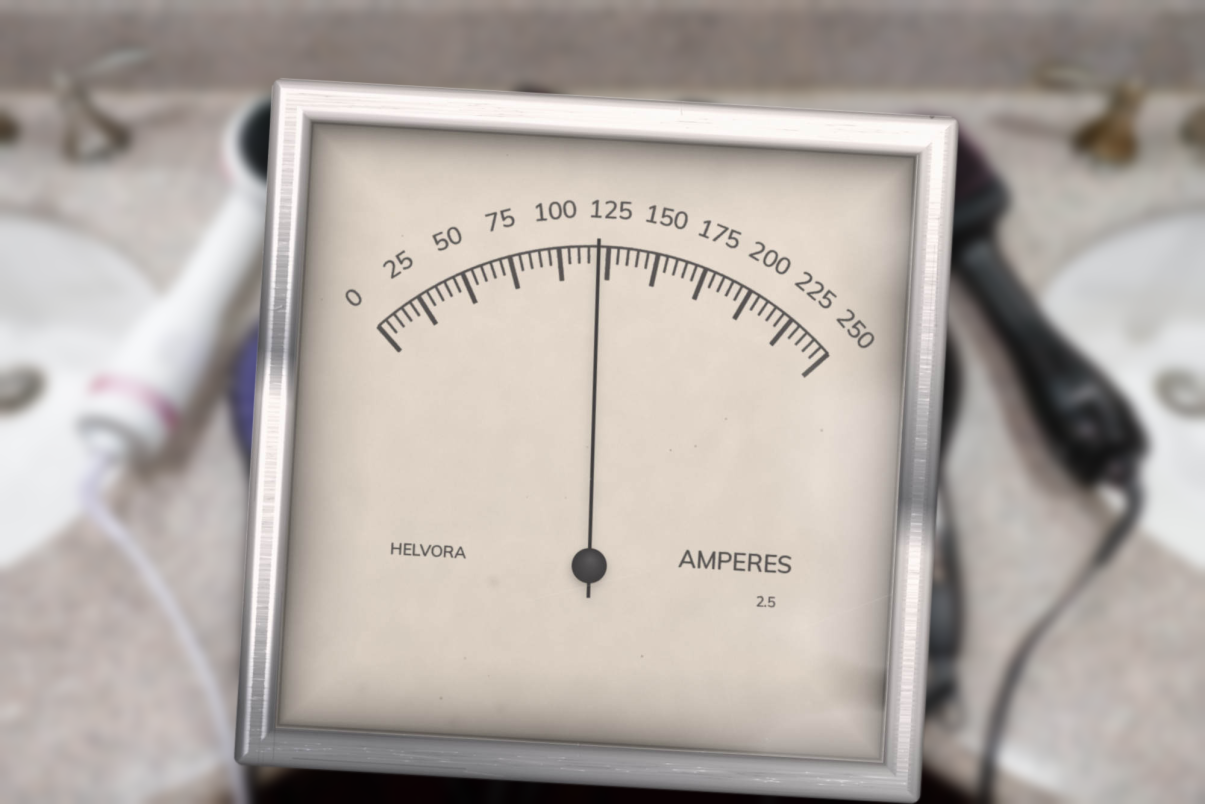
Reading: A 120
